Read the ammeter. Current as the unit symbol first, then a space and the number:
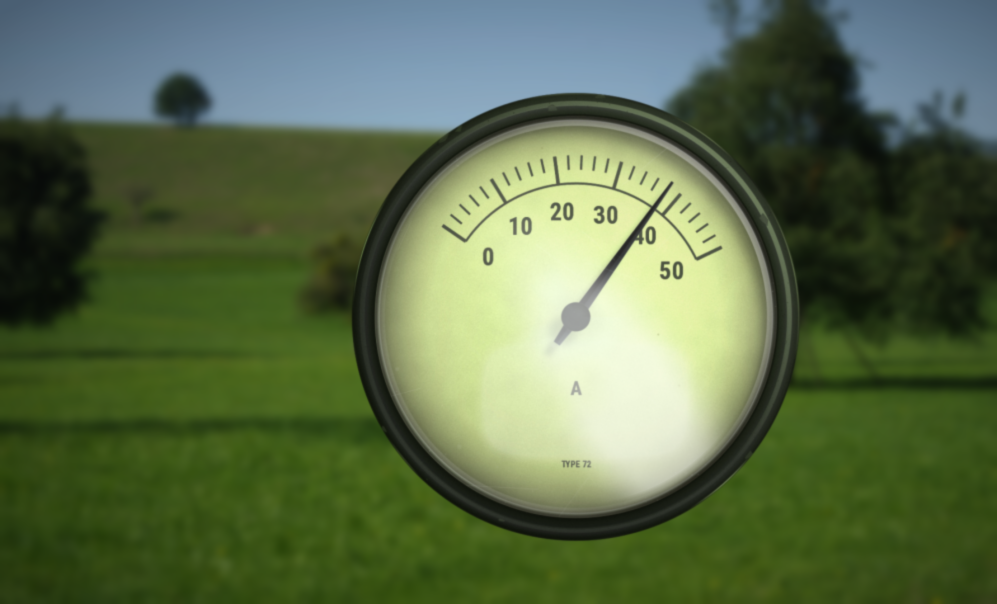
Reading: A 38
